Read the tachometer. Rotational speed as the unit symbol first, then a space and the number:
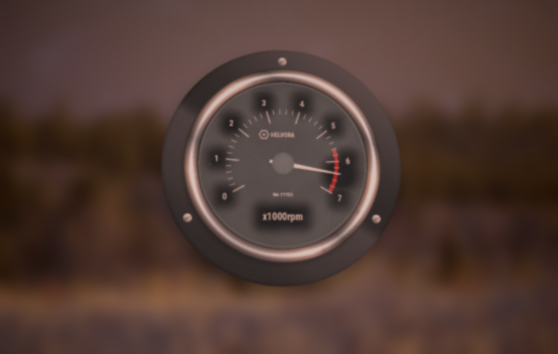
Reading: rpm 6400
